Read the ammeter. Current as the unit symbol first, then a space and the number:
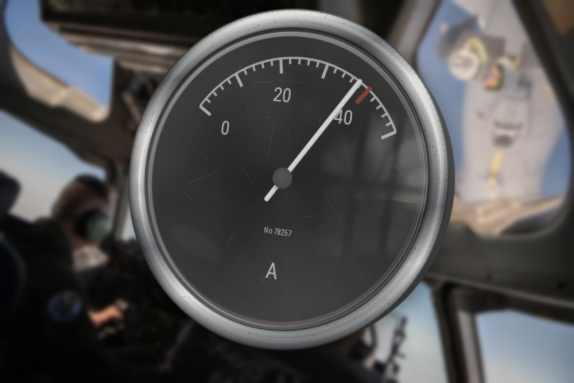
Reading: A 38
